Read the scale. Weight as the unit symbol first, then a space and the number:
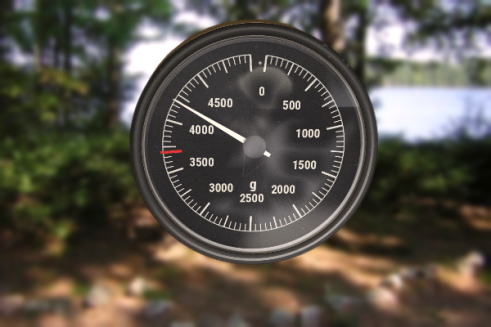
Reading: g 4200
